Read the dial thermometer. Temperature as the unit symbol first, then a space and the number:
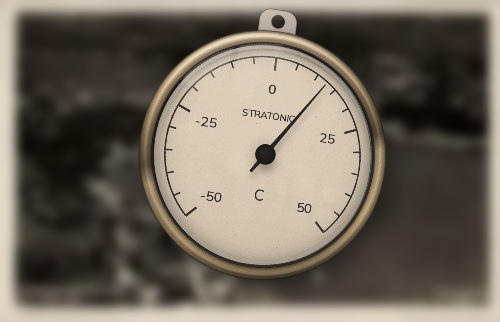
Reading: °C 12.5
